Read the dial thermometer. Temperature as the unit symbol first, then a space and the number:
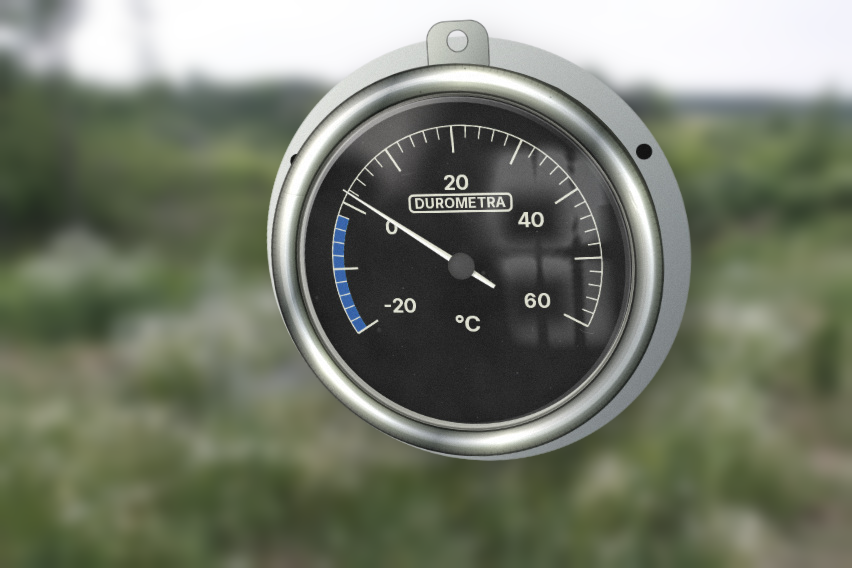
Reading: °C 2
